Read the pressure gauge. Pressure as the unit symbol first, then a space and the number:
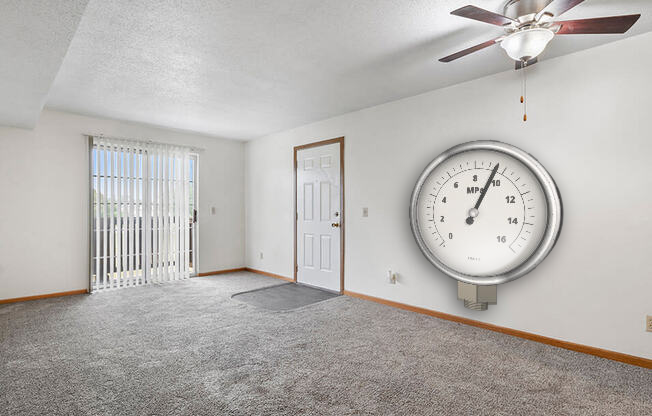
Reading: MPa 9.5
